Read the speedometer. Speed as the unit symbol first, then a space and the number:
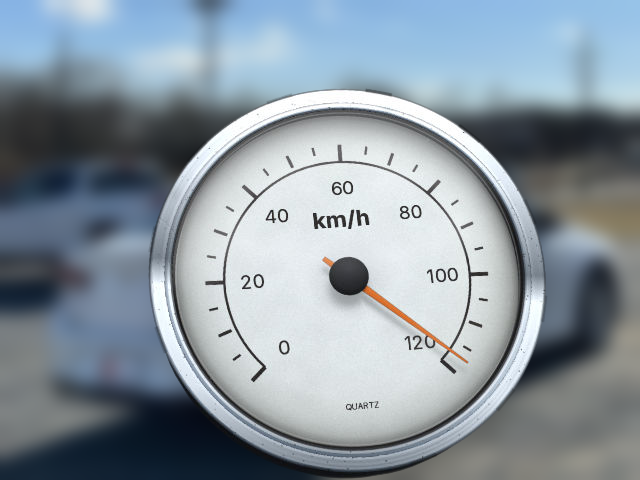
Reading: km/h 117.5
